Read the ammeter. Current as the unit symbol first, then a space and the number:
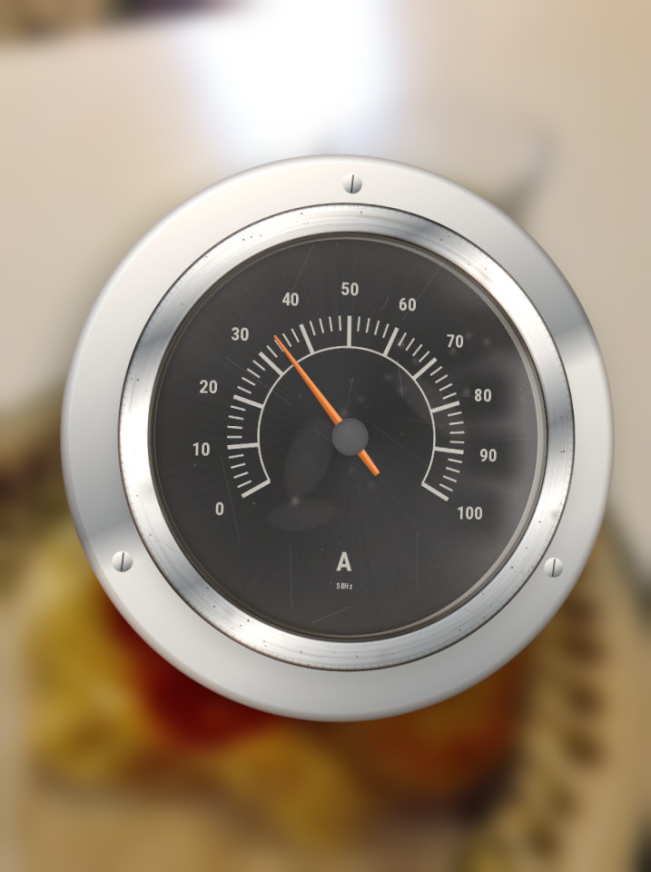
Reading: A 34
